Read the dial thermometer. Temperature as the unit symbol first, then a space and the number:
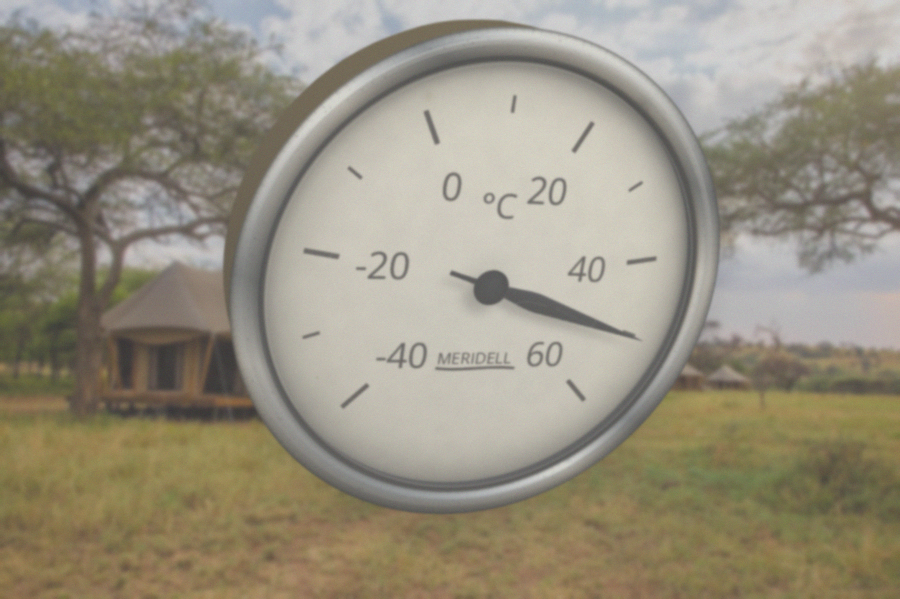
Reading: °C 50
